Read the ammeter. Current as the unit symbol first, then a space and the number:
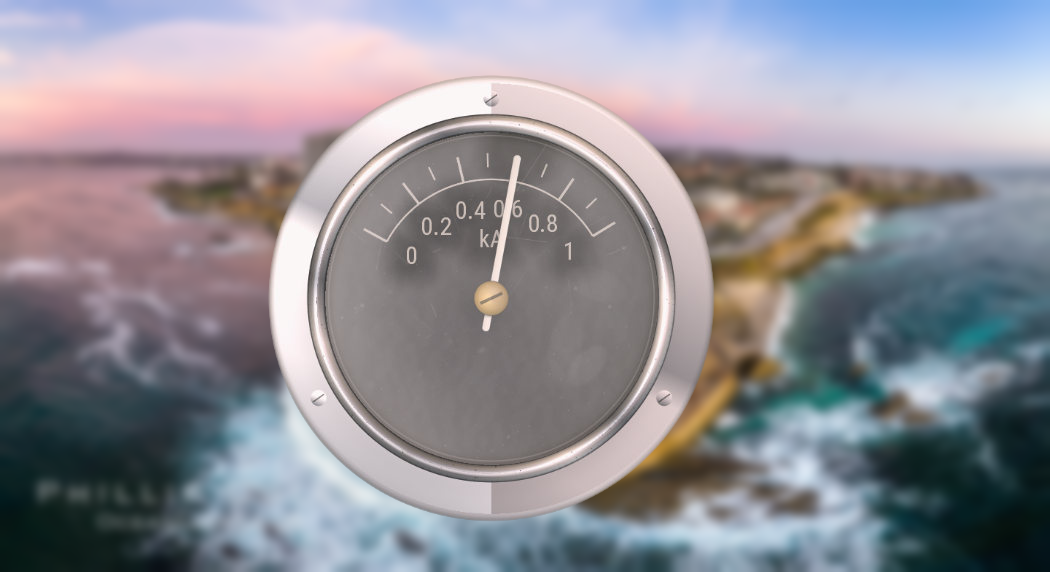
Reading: kA 0.6
